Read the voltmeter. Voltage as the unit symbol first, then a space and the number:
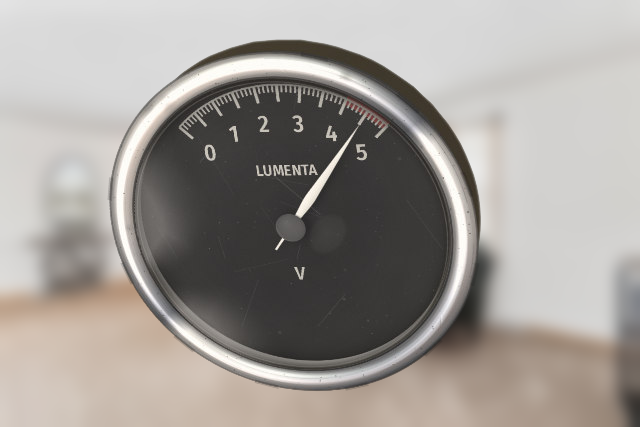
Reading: V 4.5
